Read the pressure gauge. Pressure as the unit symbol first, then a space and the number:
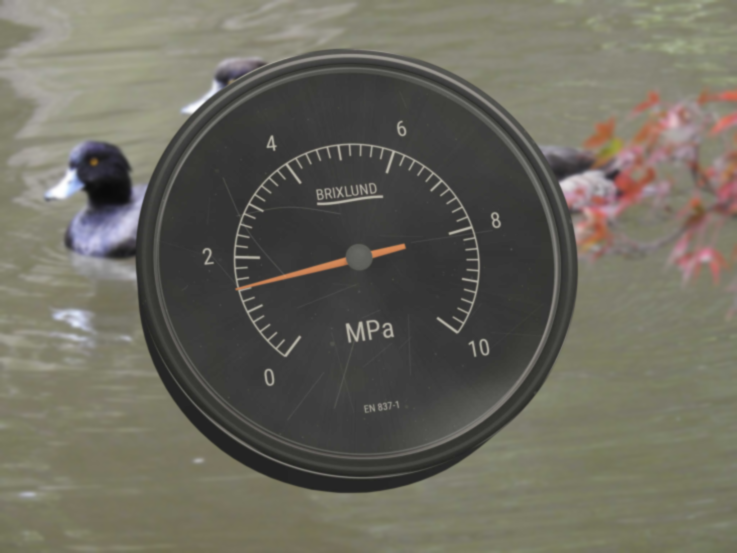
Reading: MPa 1.4
